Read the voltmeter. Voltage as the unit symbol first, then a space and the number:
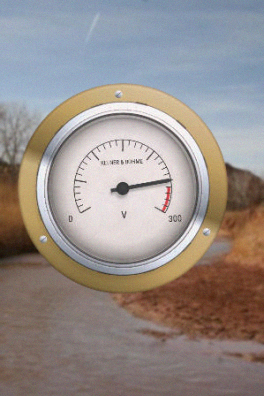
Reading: V 250
